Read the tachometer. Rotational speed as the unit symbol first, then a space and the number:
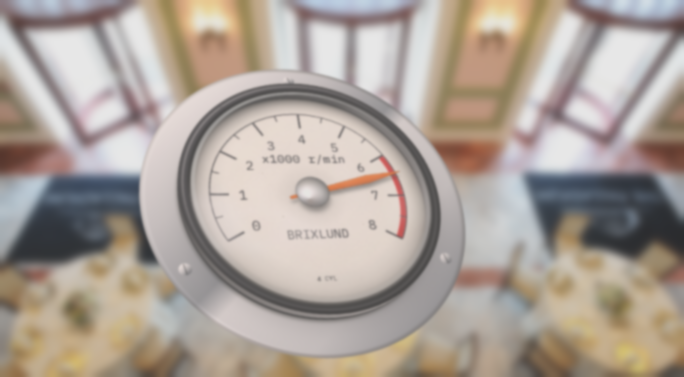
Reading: rpm 6500
